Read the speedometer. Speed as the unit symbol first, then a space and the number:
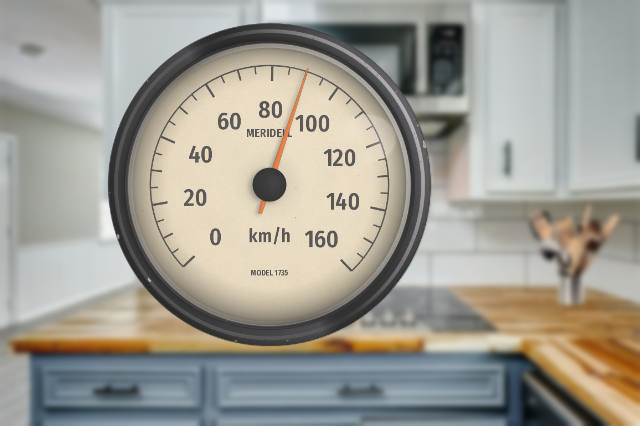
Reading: km/h 90
